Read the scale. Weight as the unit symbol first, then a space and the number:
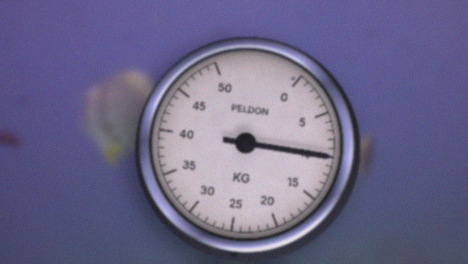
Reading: kg 10
